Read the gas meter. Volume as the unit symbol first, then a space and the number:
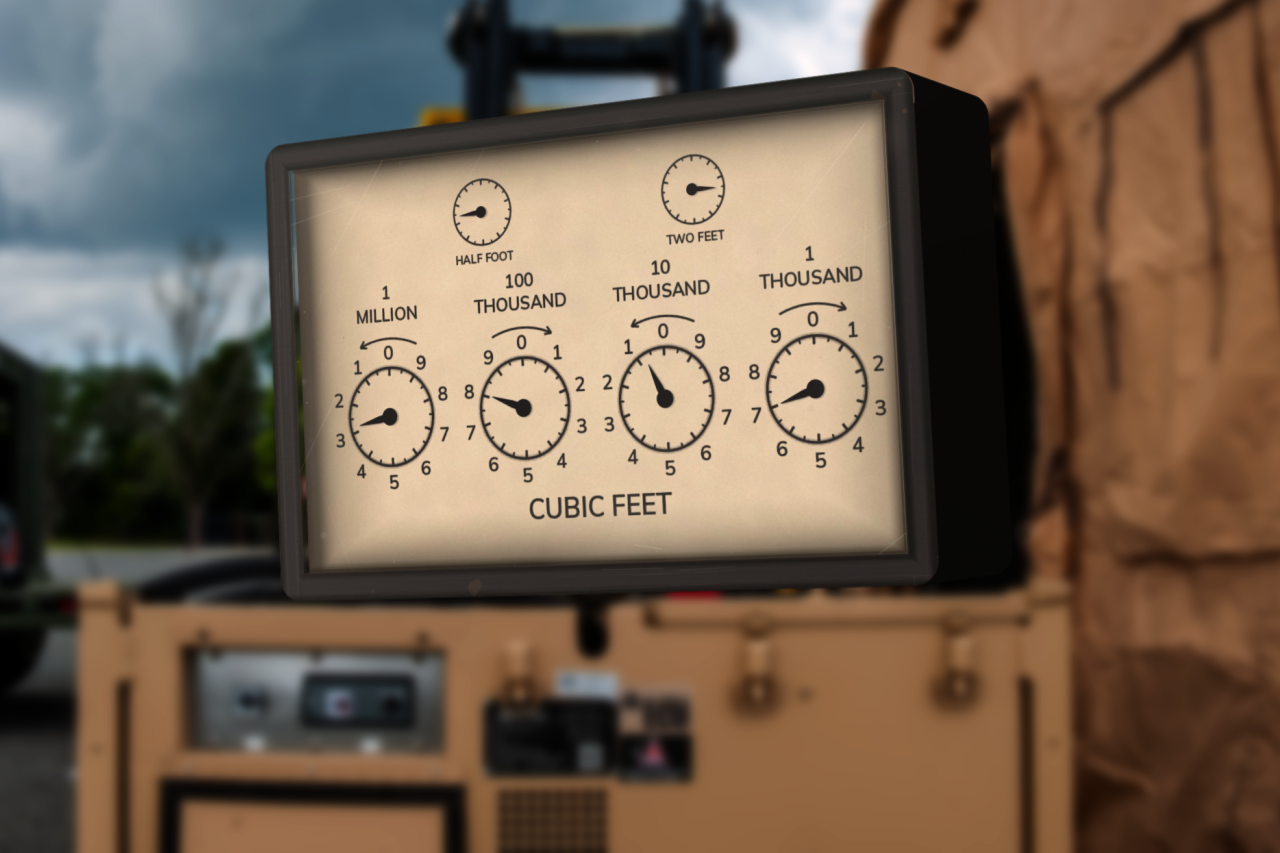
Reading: ft³ 280700
